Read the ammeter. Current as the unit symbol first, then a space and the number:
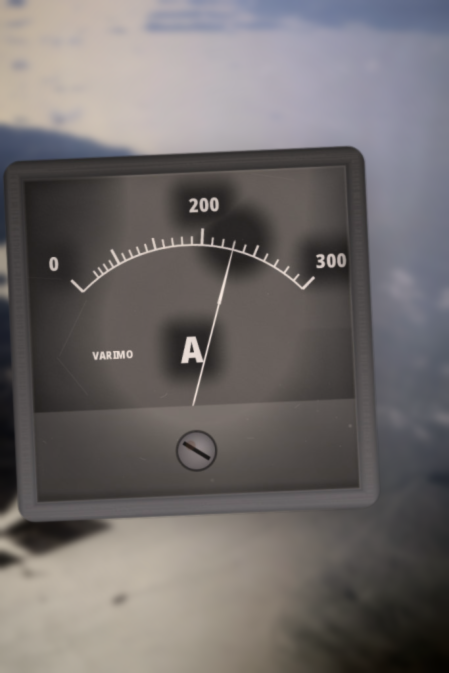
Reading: A 230
